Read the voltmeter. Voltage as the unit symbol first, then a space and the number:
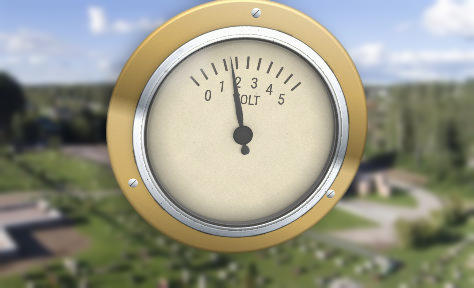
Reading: V 1.75
